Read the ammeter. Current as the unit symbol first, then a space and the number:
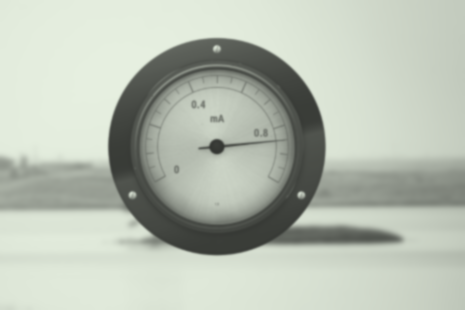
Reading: mA 0.85
